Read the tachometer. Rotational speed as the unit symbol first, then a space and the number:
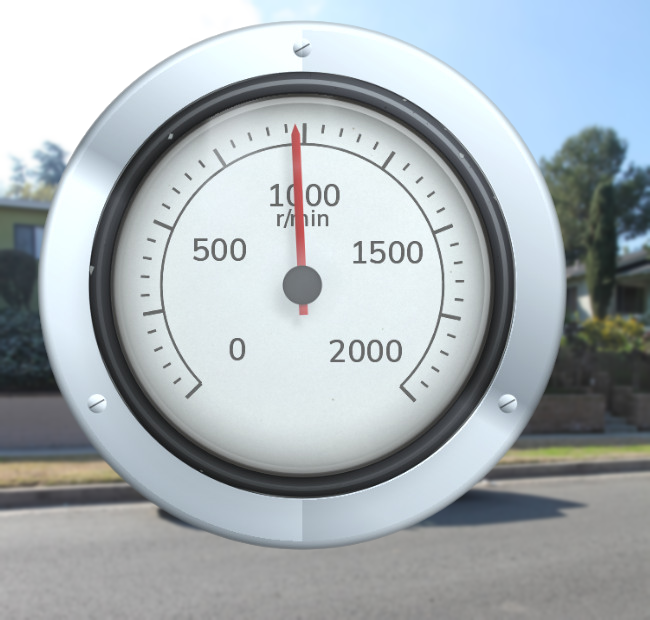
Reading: rpm 975
